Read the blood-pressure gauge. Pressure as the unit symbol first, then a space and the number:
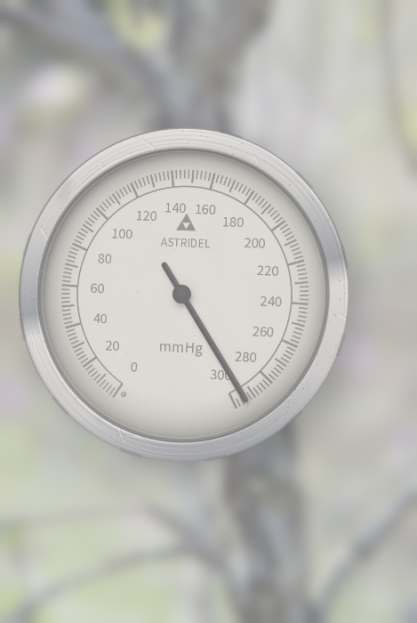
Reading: mmHg 294
